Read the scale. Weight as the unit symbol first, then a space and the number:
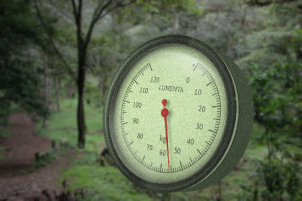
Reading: kg 55
